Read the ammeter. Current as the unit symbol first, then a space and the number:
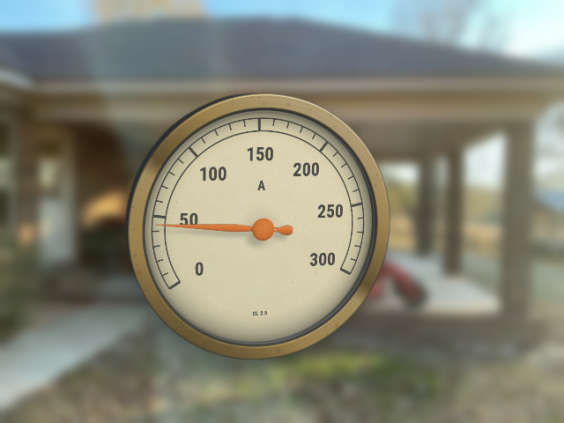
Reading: A 45
